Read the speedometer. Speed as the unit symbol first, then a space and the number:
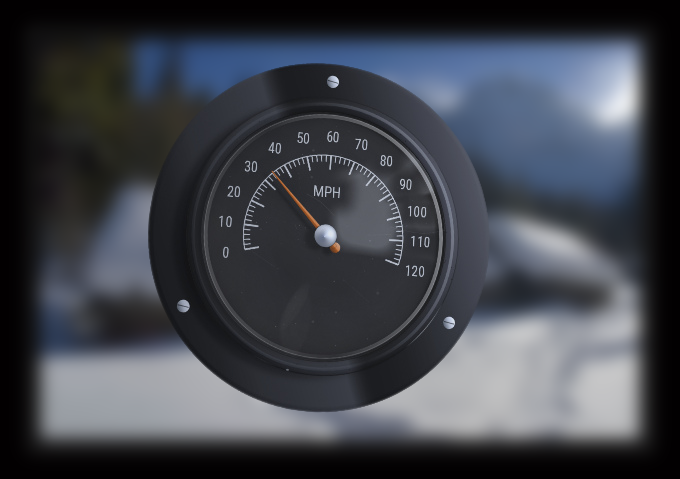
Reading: mph 34
